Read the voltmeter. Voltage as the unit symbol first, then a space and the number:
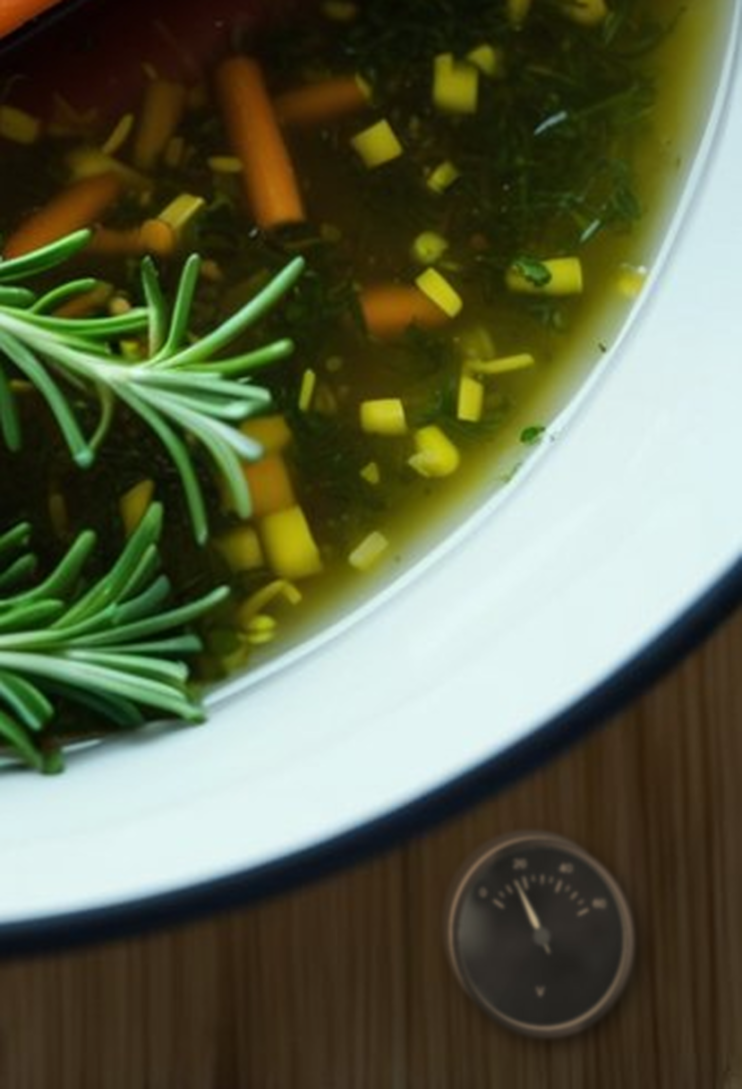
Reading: V 15
